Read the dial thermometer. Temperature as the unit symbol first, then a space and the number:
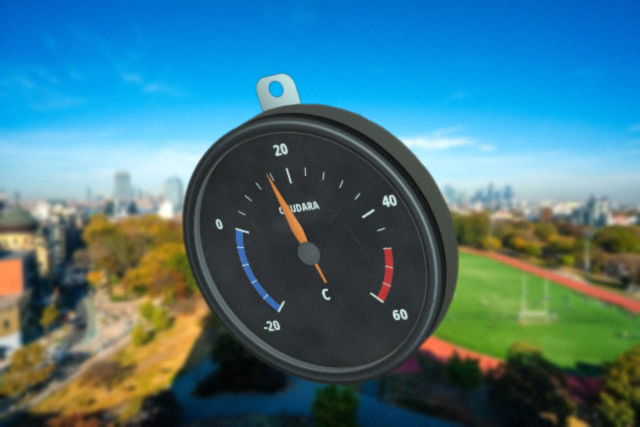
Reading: °C 16
